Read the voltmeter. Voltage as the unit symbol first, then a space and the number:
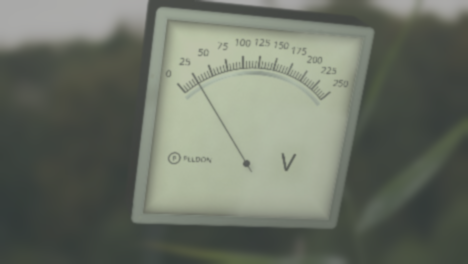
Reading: V 25
